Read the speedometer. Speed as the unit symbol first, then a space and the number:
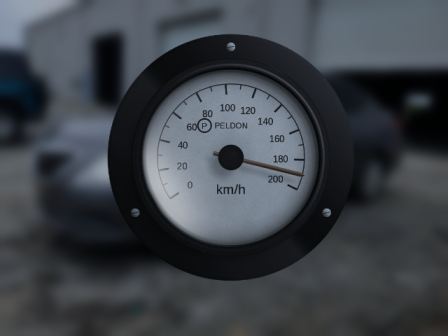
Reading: km/h 190
